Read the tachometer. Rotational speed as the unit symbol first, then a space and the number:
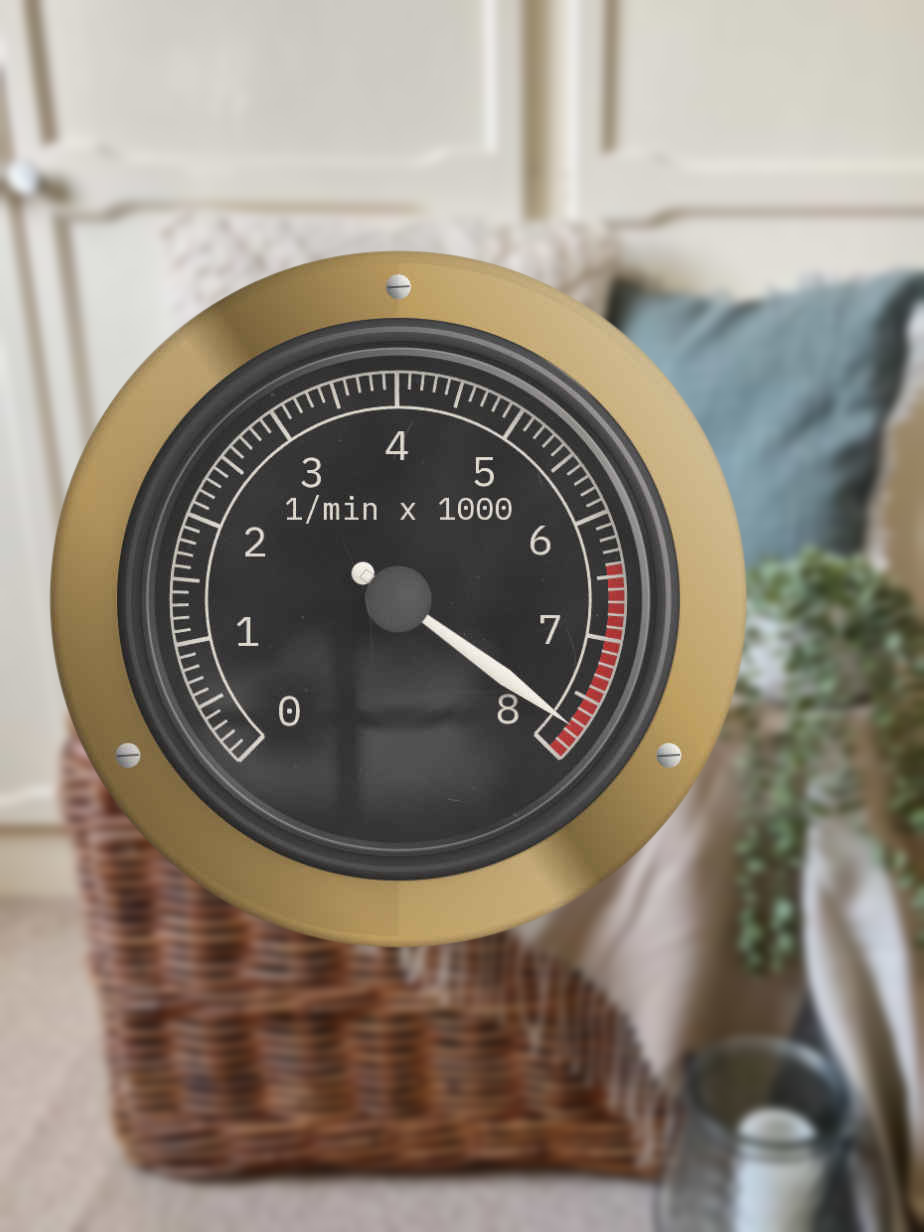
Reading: rpm 7750
